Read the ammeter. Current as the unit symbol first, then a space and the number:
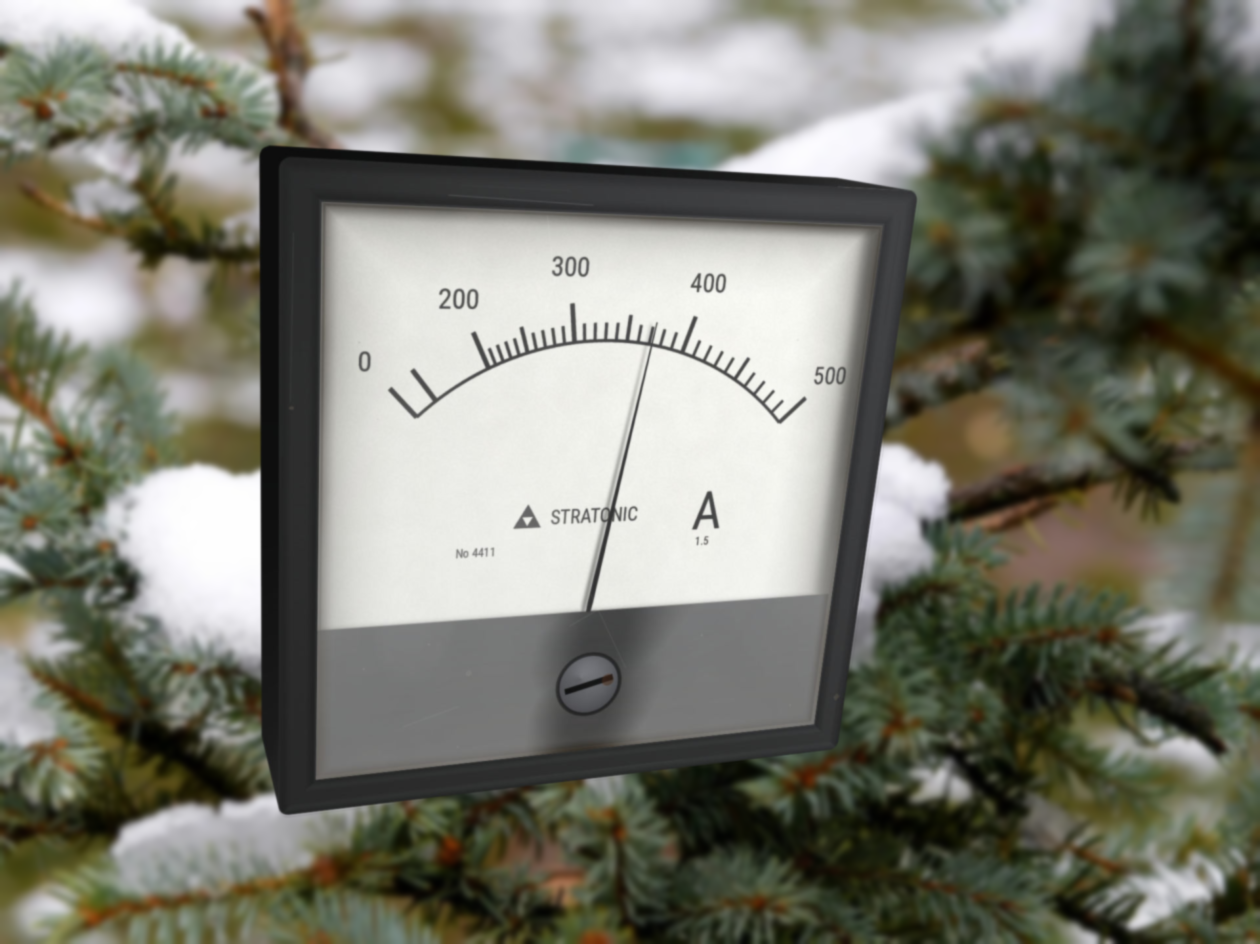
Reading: A 370
